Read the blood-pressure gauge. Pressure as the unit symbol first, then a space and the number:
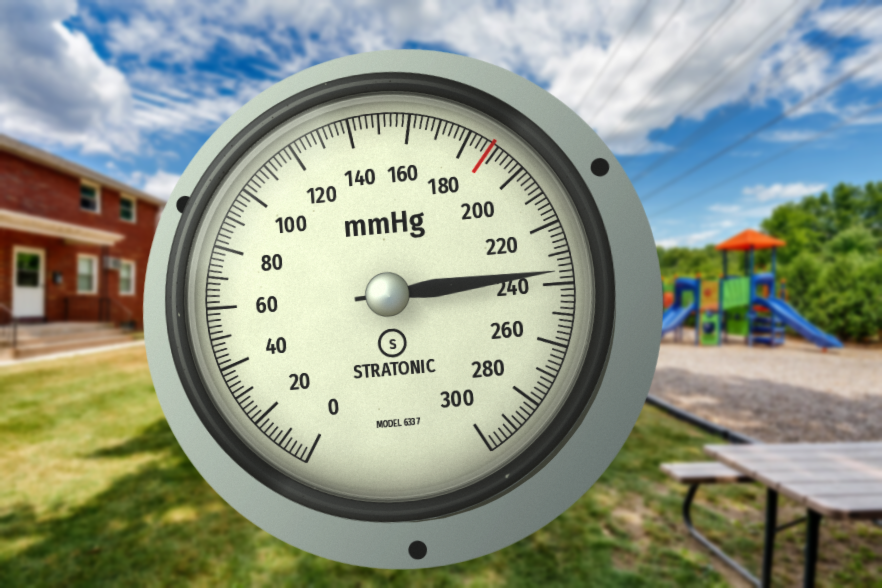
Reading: mmHg 236
